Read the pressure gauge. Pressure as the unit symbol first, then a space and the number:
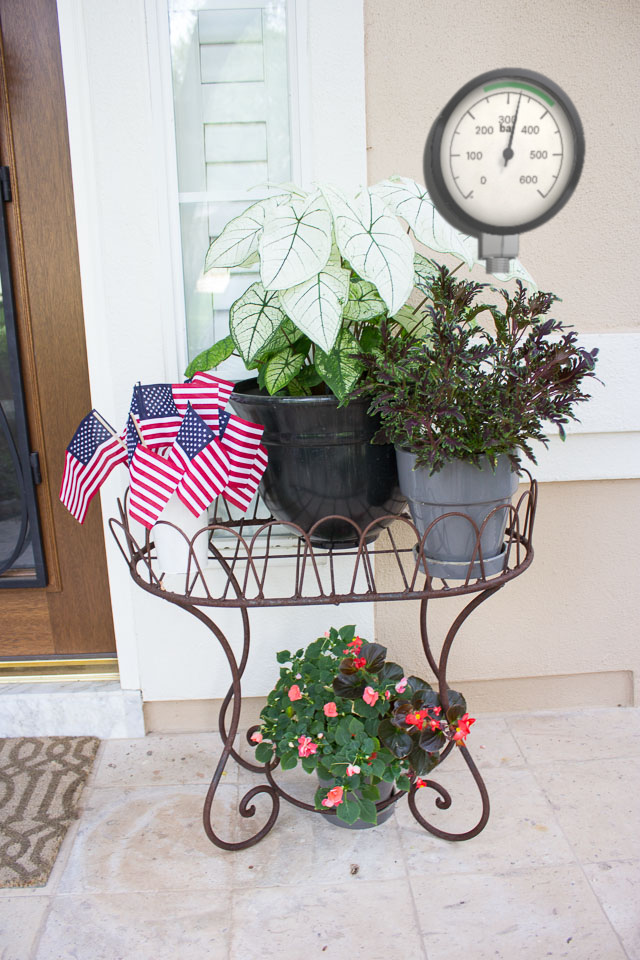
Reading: bar 325
